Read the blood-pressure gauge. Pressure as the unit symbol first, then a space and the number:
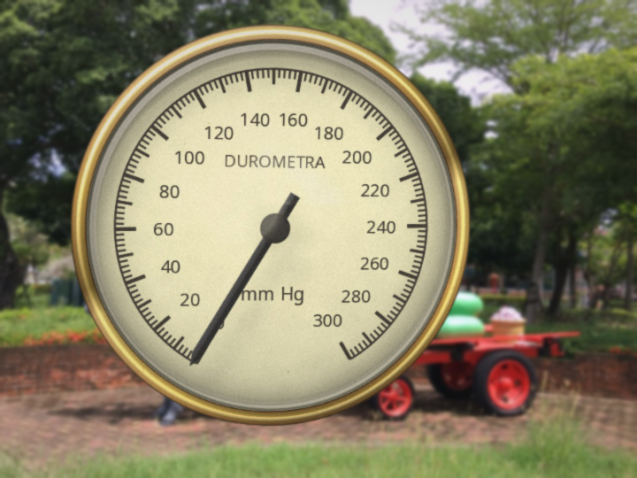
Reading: mmHg 2
